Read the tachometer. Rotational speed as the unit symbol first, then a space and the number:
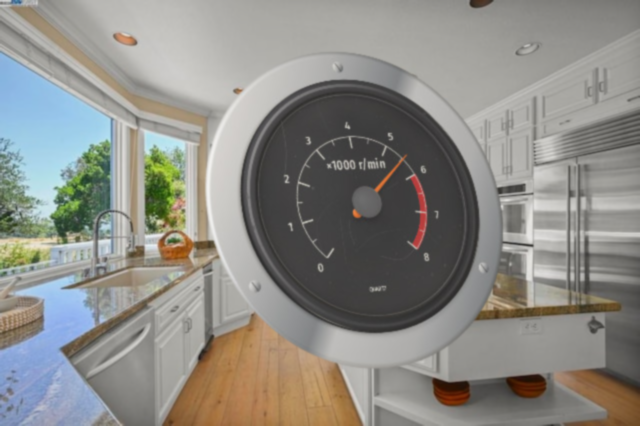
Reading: rpm 5500
